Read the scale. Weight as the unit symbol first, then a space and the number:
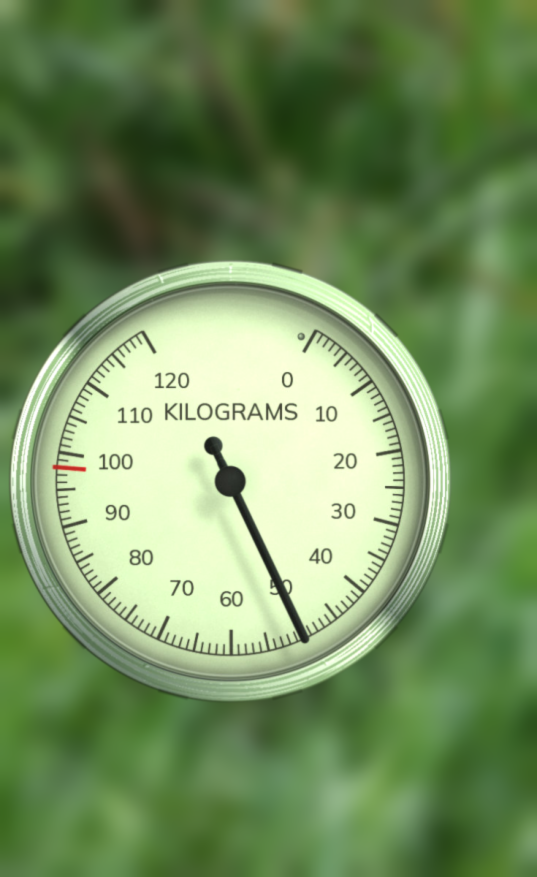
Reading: kg 50
